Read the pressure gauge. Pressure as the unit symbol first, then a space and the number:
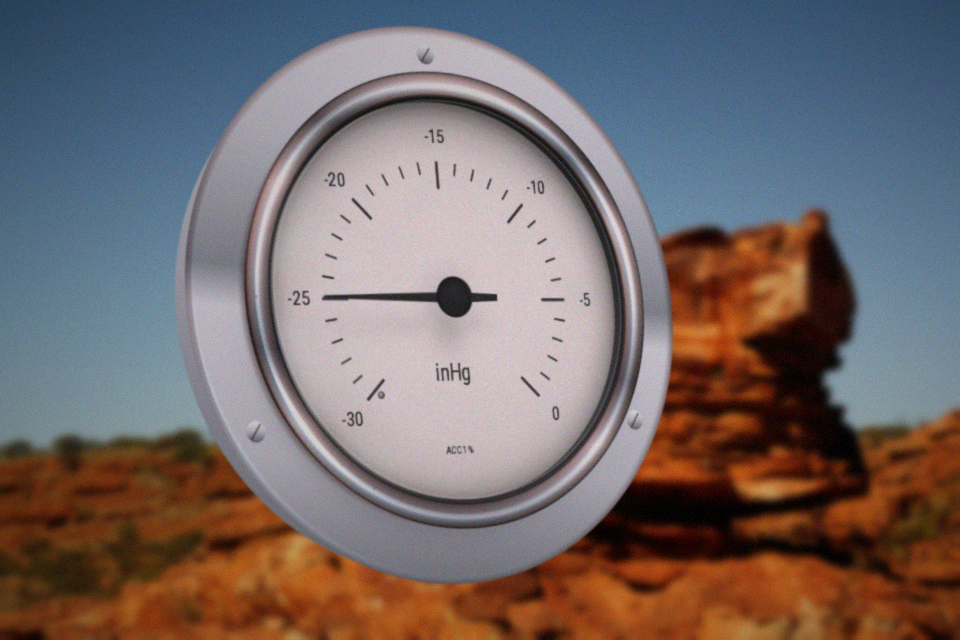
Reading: inHg -25
